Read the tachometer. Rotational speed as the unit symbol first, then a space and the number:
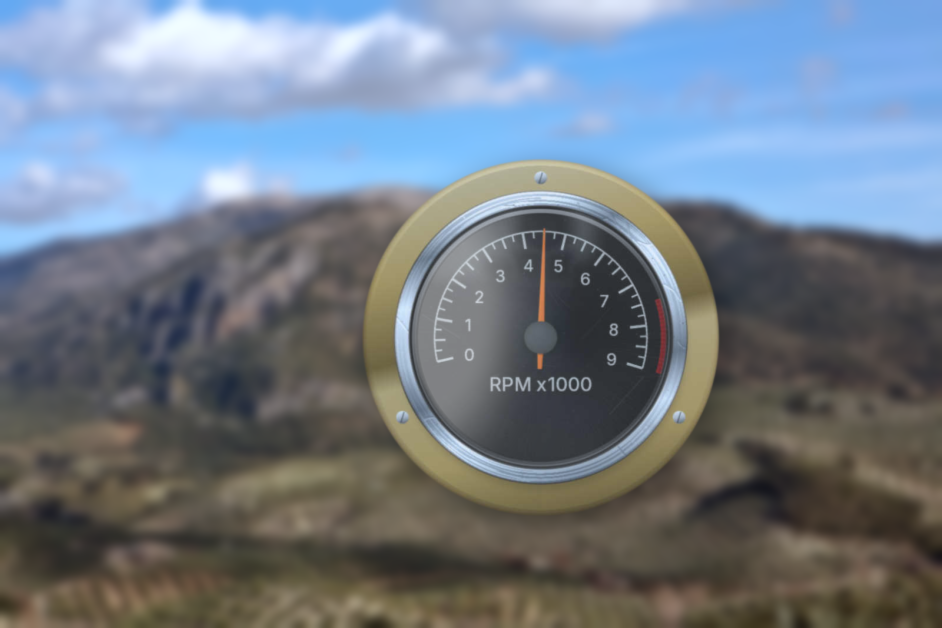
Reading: rpm 4500
